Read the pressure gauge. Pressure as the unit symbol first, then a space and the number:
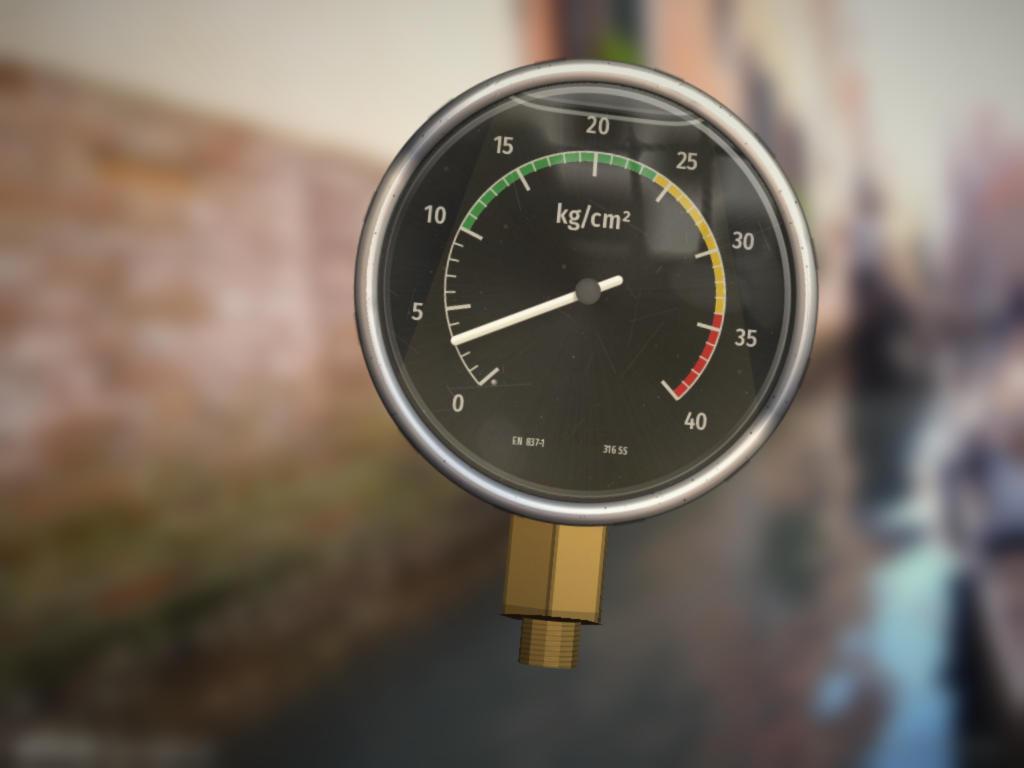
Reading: kg/cm² 3
